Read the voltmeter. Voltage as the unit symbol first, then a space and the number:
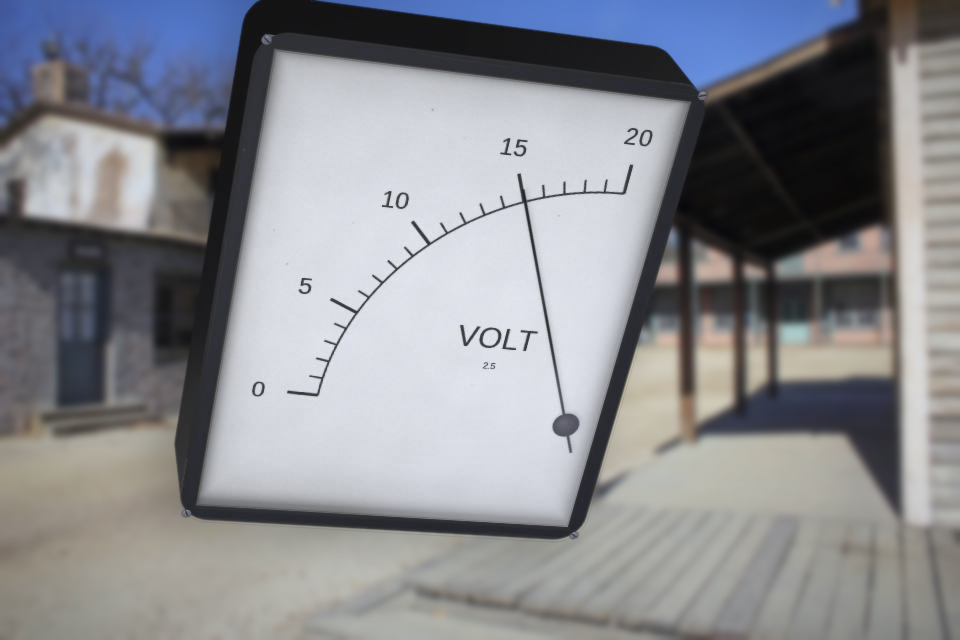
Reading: V 15
